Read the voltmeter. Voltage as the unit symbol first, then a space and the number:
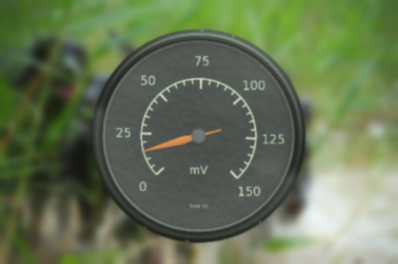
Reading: mV 15
